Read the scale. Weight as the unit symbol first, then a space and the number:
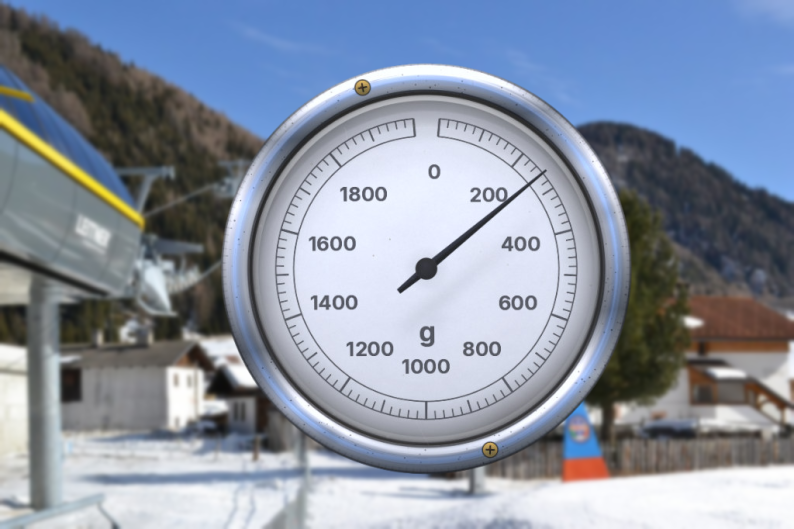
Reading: g 260
